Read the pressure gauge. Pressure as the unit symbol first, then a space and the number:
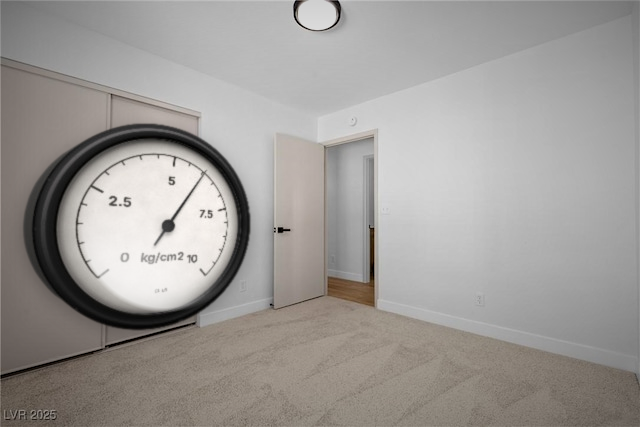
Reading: kg/cm² 6
